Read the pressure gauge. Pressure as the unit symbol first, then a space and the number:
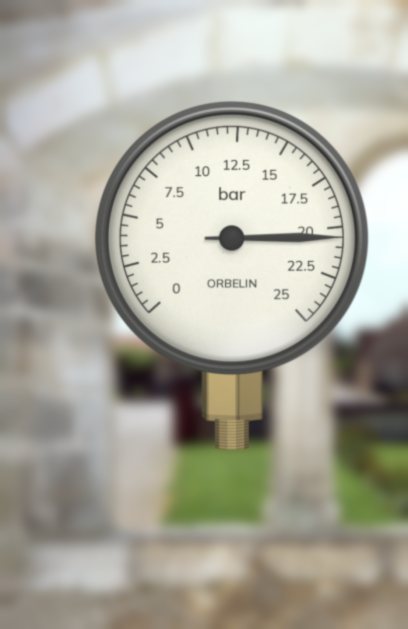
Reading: bar 20.5
